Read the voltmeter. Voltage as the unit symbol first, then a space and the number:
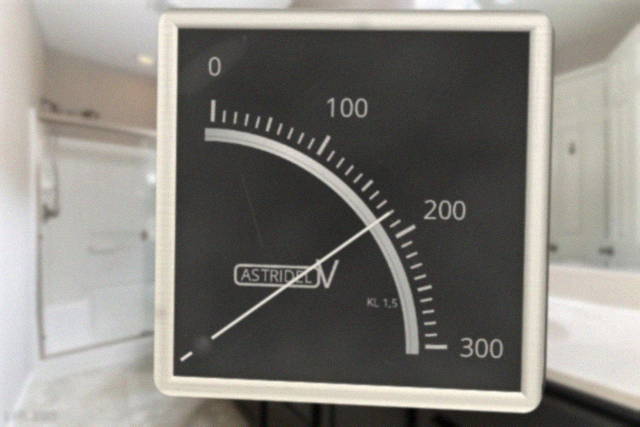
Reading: V 180
